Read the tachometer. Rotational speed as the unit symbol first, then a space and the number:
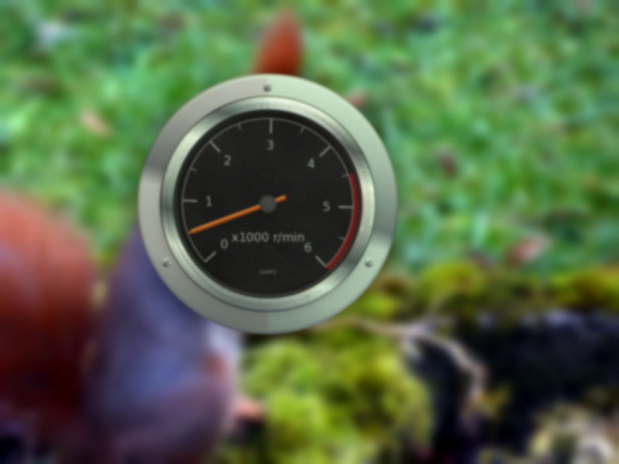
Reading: rpm 500
